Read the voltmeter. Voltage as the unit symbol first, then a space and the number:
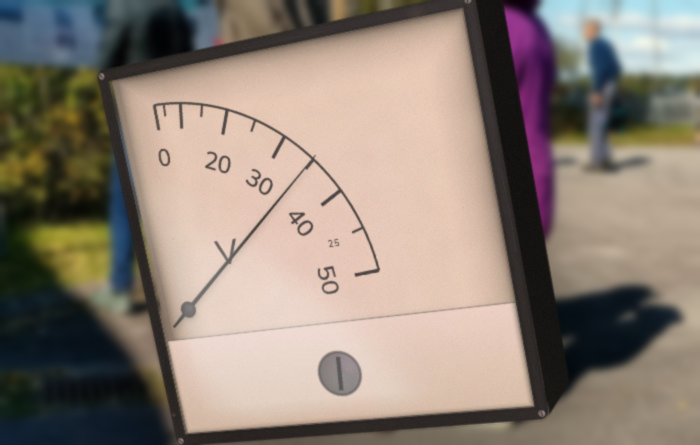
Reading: V 35
